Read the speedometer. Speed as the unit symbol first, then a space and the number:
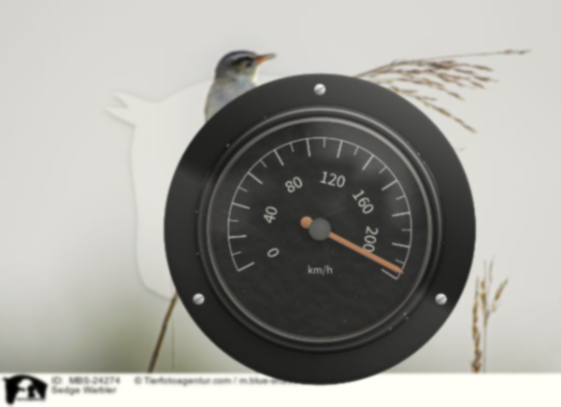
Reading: km/h 215
